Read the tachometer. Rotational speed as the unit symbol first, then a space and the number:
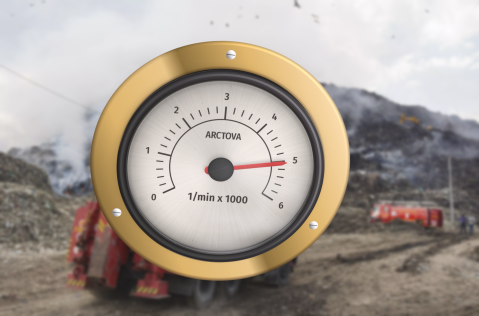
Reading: rpm 5000
